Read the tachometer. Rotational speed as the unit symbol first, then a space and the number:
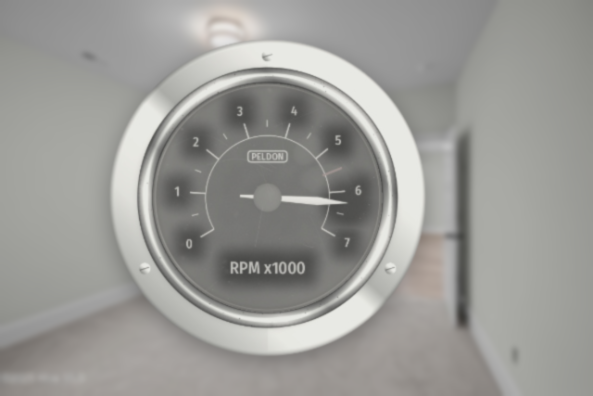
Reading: rpm 6250
